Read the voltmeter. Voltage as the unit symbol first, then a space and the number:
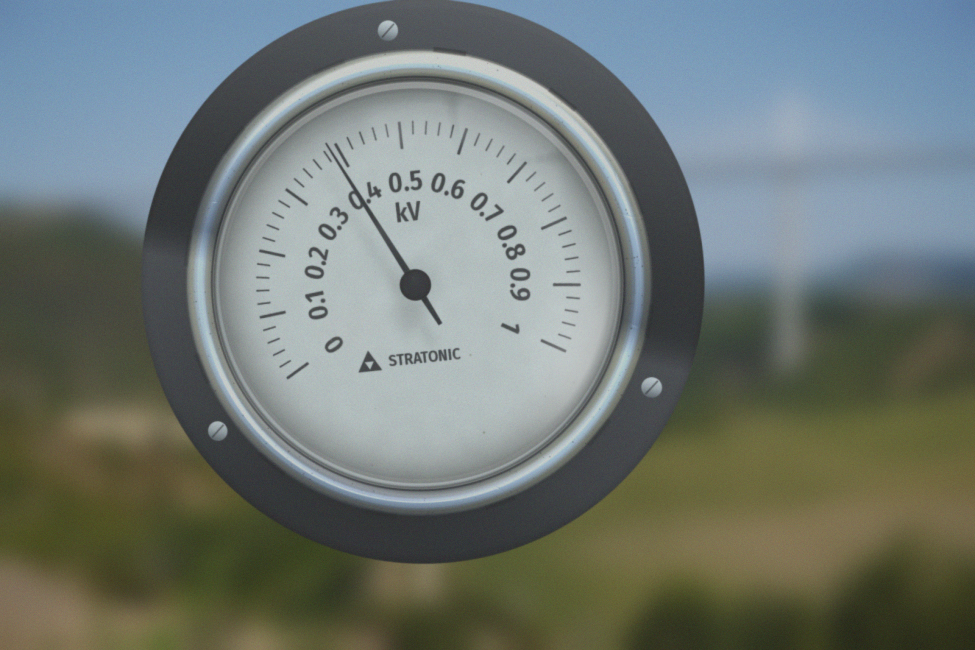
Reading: kV 0.39
